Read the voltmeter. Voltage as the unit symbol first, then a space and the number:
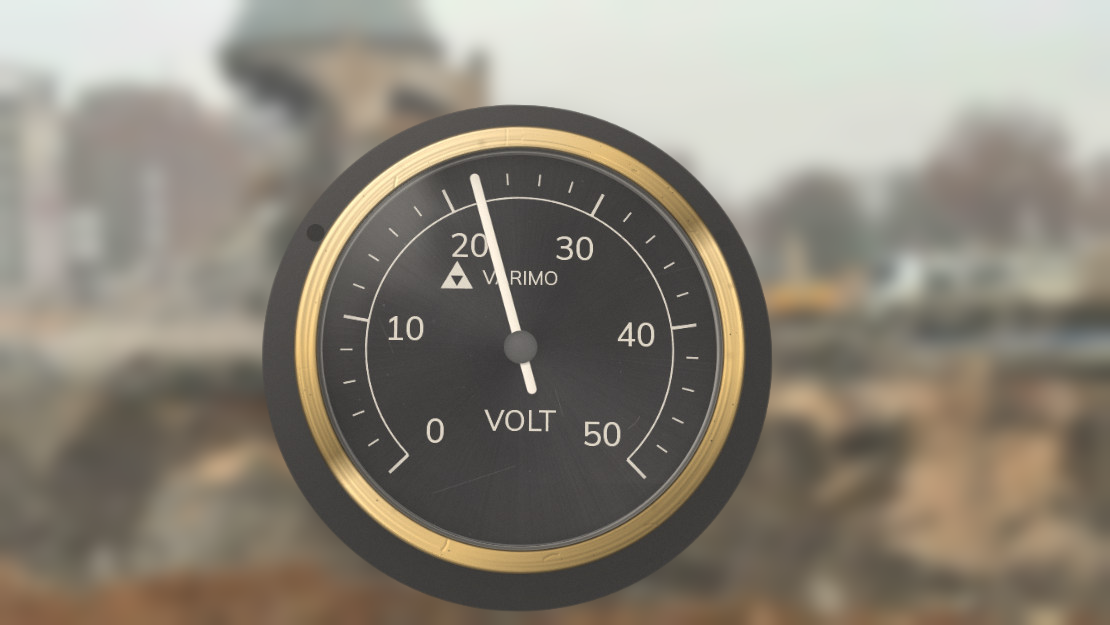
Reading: V 22
